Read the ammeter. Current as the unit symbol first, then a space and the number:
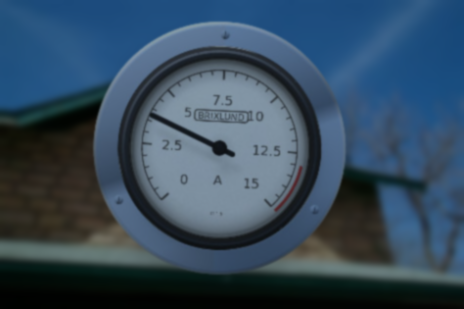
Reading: A 3.75
